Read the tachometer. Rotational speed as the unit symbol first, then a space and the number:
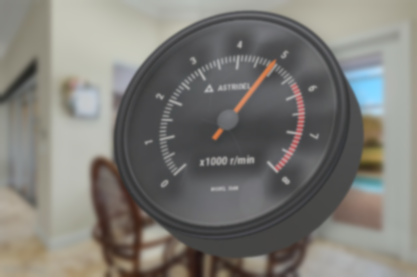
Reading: rpm 5000
